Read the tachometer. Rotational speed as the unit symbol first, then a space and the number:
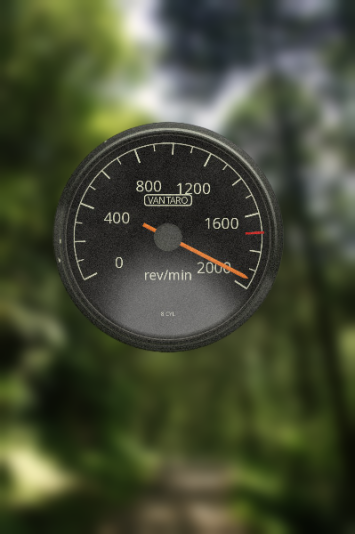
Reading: rpm 1950
